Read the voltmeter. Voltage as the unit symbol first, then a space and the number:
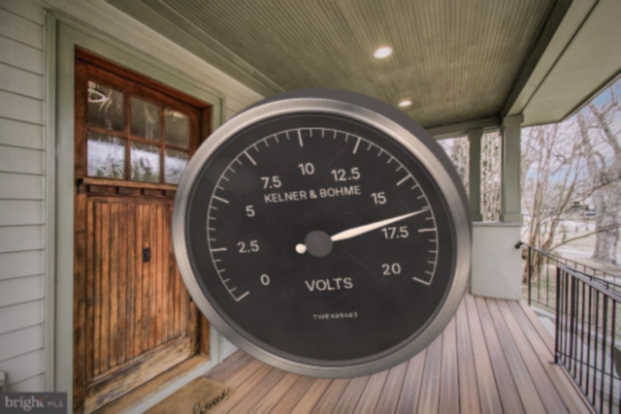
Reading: V 16.5
